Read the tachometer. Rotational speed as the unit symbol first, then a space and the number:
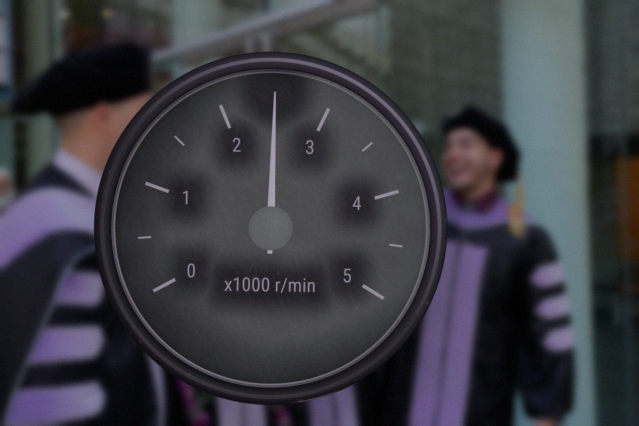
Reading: rpm 2500
